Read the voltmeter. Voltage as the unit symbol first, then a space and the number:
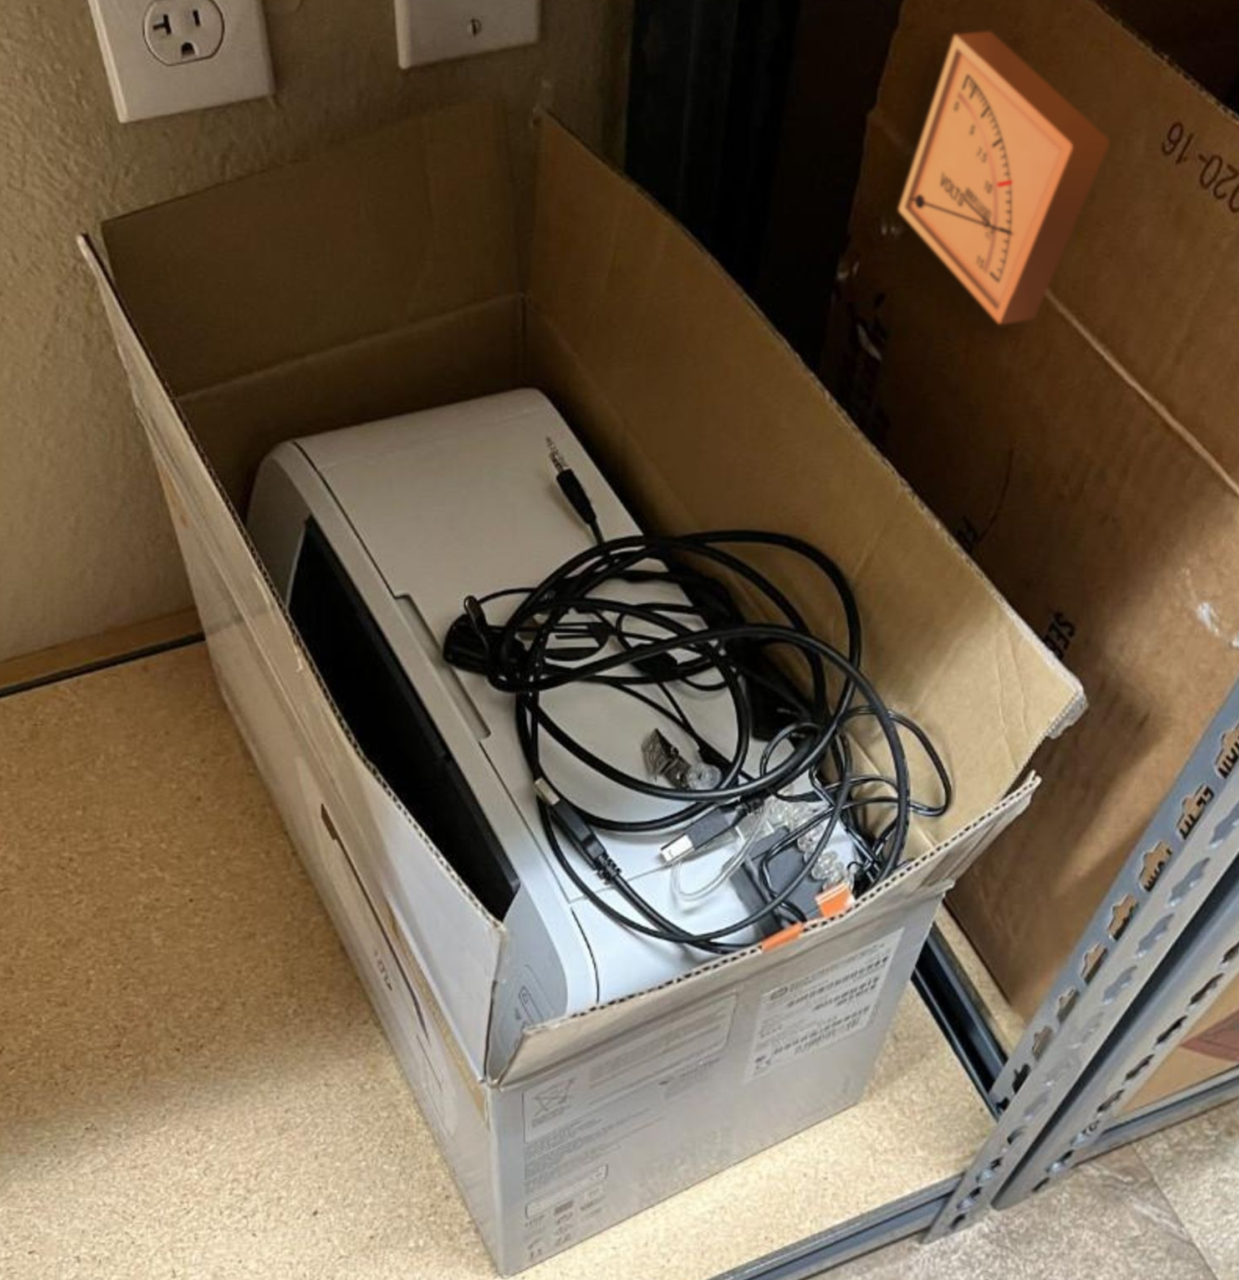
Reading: V 12.5
